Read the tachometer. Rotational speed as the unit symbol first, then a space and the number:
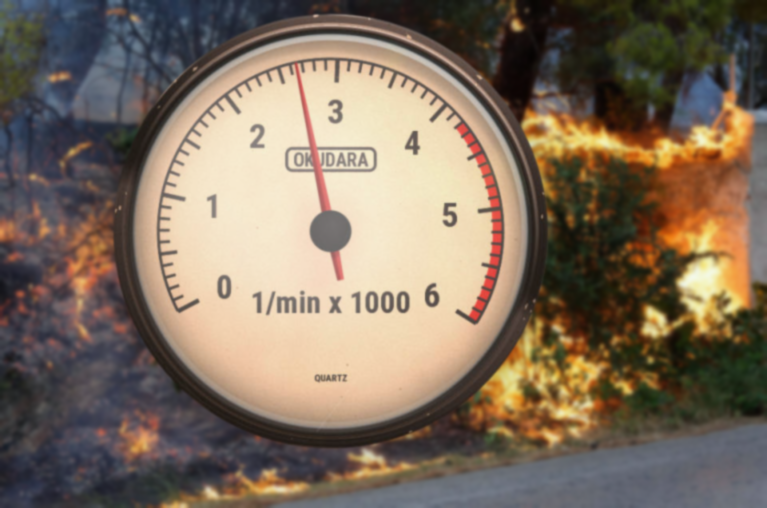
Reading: rpm 2650
